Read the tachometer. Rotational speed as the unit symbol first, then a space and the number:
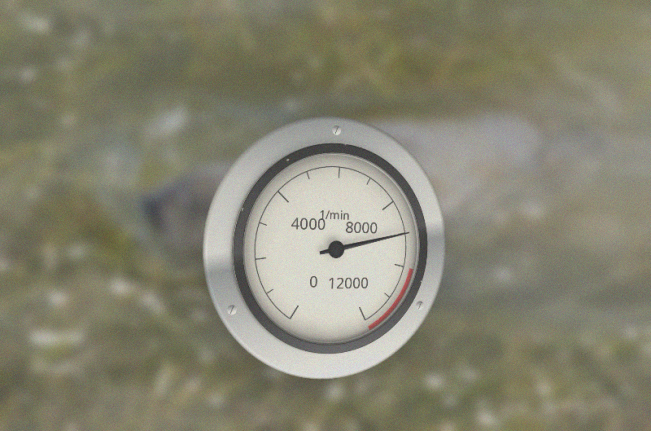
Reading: rpm 9000
